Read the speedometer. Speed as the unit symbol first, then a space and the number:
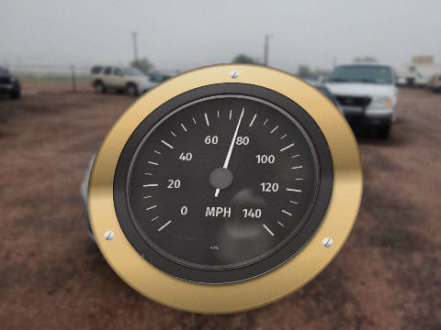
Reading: mph 75
